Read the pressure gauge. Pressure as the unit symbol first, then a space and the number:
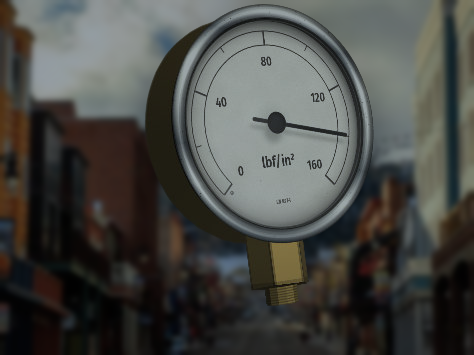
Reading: psi 140
